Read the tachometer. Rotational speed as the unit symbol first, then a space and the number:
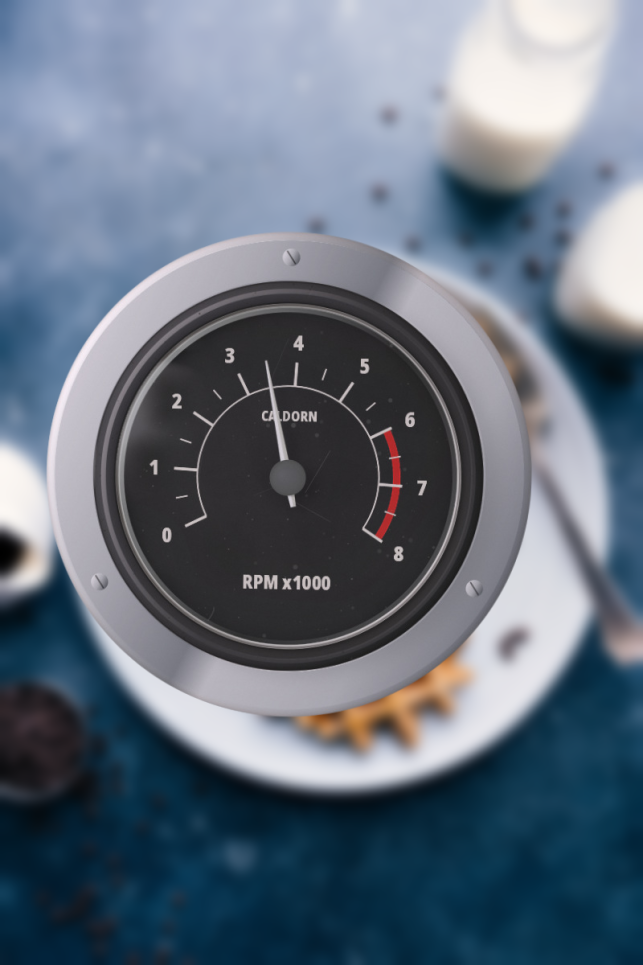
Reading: rpm 3500
